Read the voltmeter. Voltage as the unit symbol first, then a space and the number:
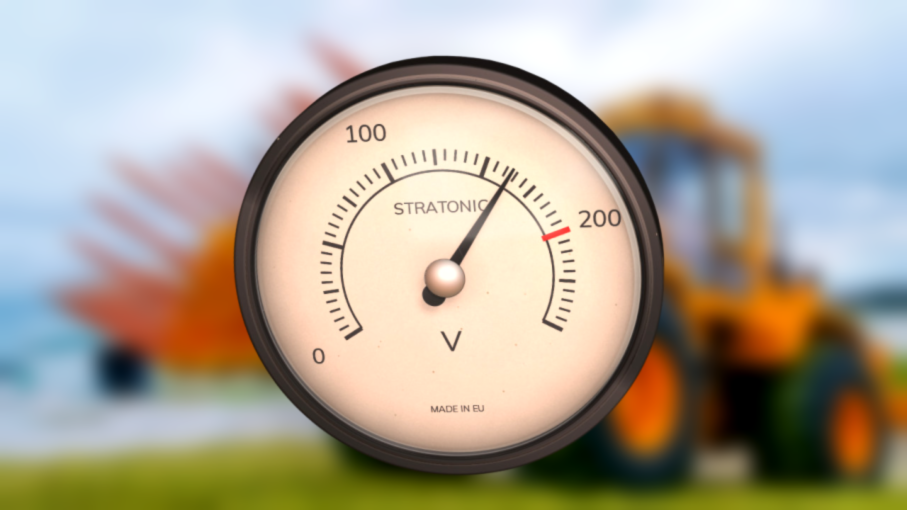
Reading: V 162.5
